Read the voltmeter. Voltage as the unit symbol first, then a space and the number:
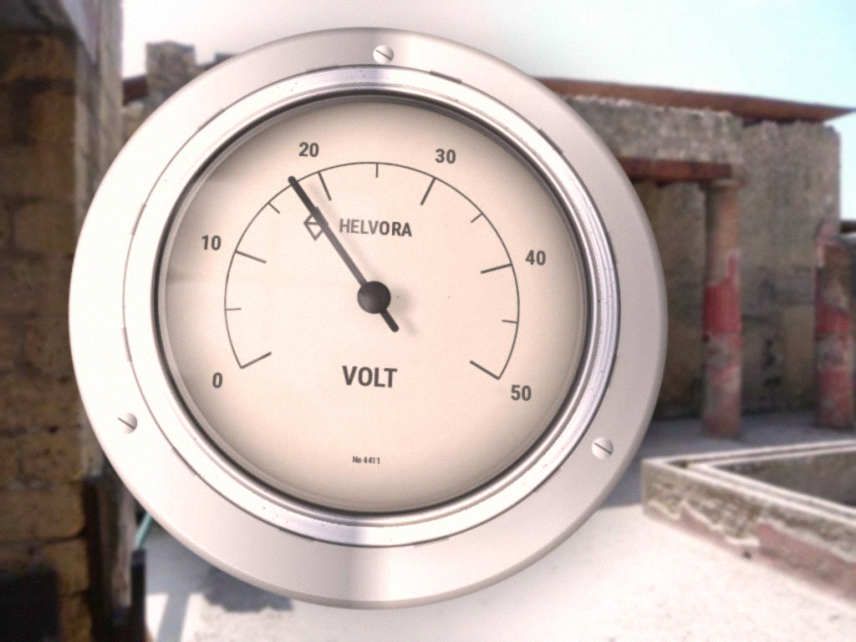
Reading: V 17.5
